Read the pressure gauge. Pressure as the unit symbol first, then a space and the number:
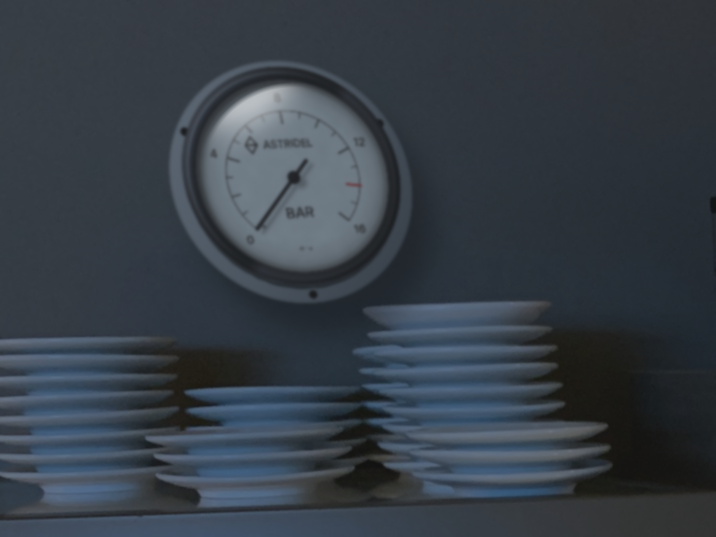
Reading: bar 0
